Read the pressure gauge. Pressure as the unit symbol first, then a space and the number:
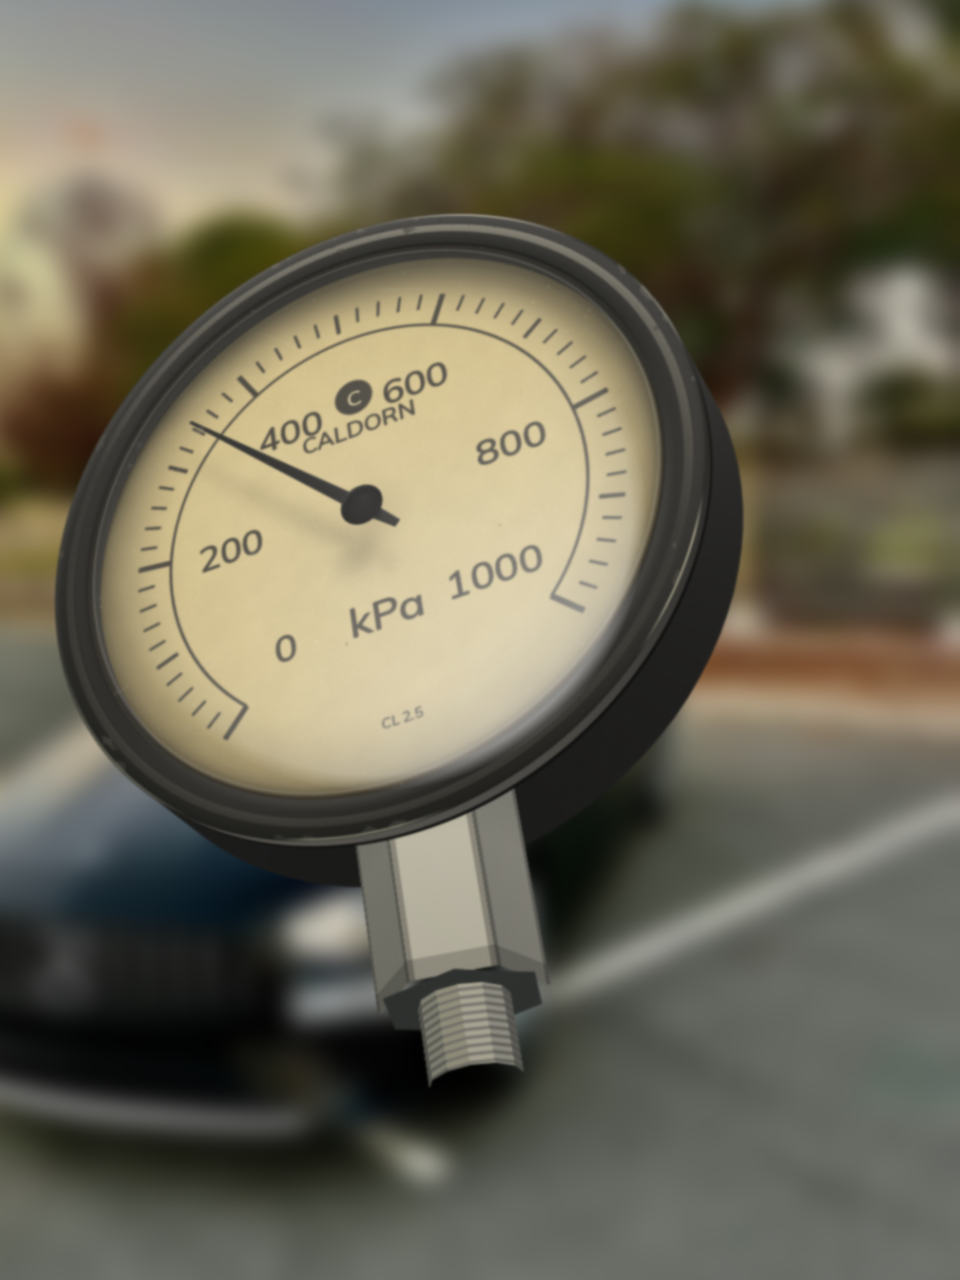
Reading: kPa 340
